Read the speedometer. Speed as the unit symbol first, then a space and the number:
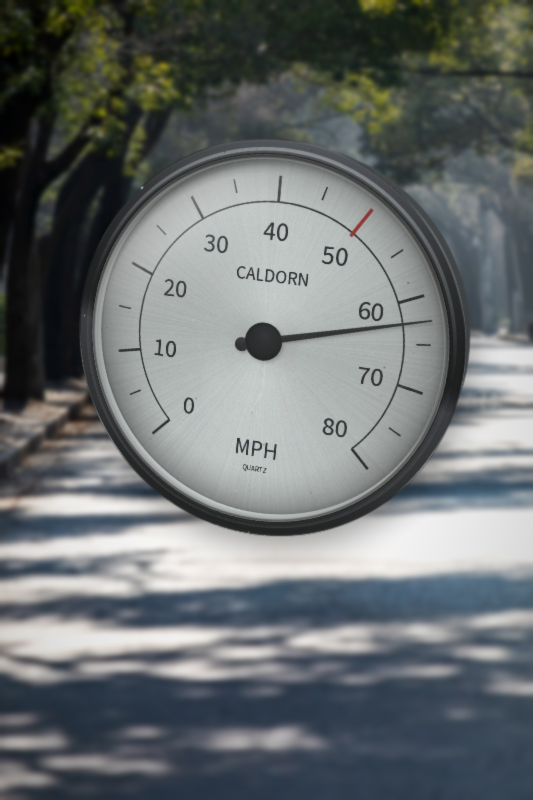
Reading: mph 62.5
